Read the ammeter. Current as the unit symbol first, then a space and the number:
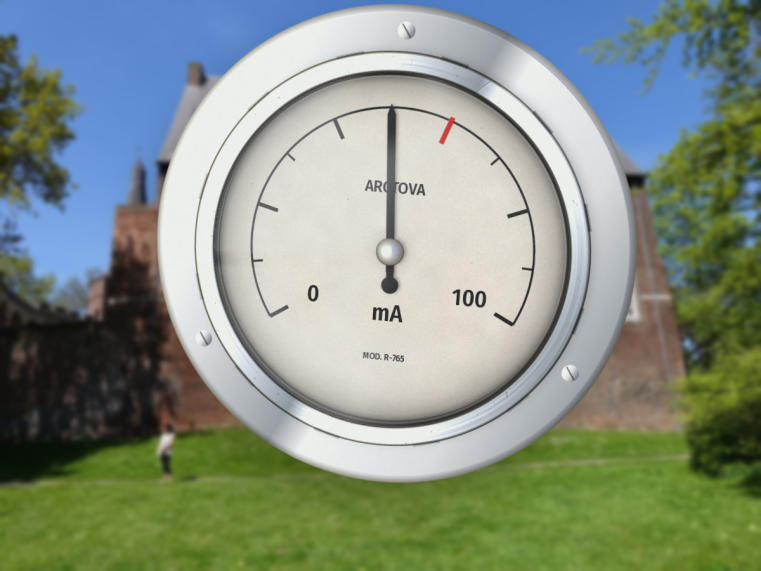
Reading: mA 50
